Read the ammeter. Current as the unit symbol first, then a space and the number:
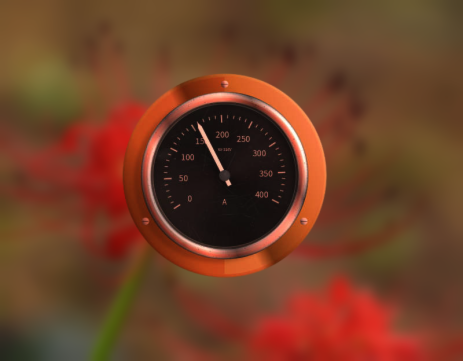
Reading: A 160
